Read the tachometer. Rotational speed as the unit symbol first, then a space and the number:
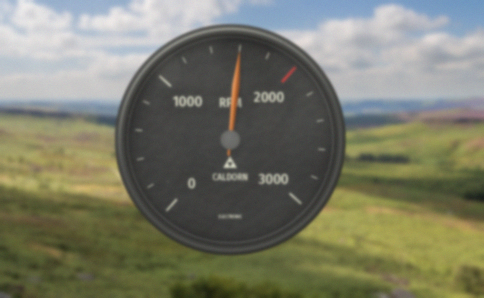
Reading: rpm 1600
